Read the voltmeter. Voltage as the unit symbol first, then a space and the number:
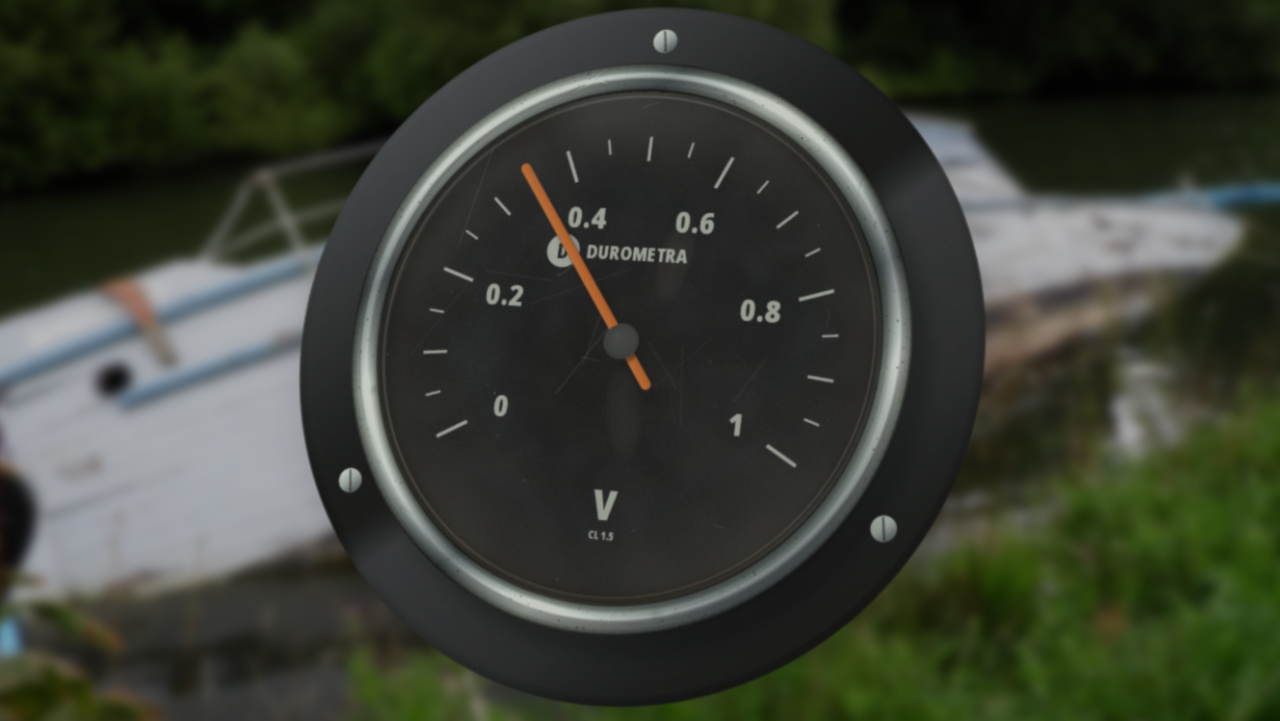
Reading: V 0.35
